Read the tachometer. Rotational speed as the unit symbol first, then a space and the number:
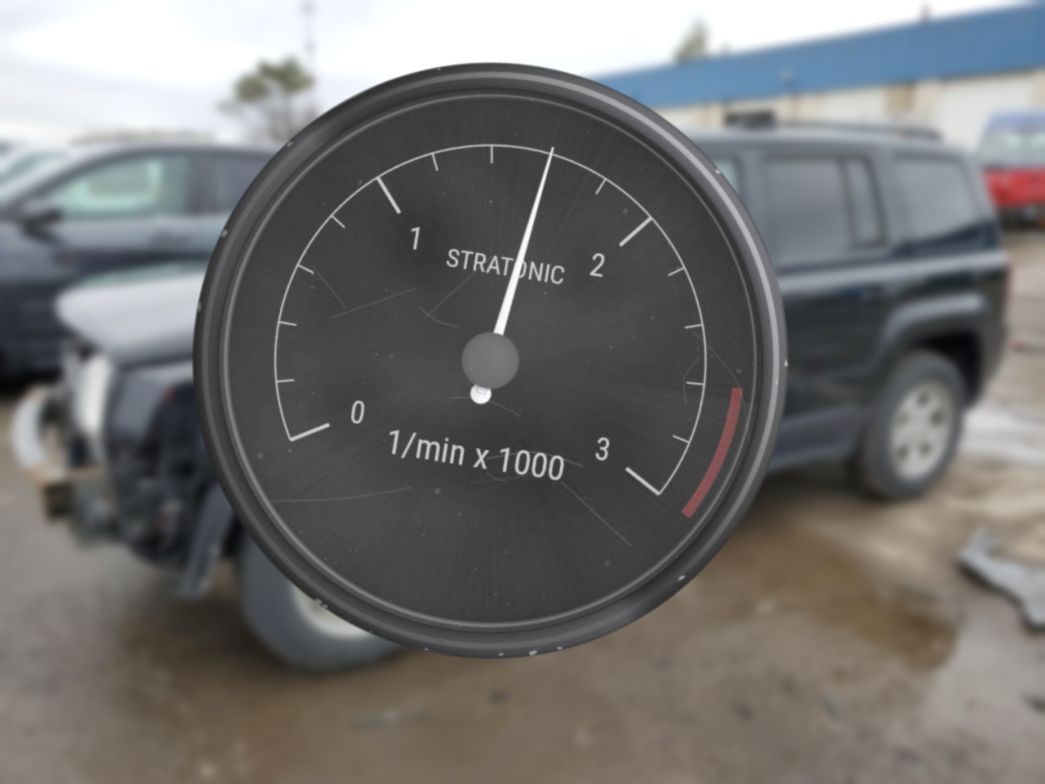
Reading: rpm 1600
